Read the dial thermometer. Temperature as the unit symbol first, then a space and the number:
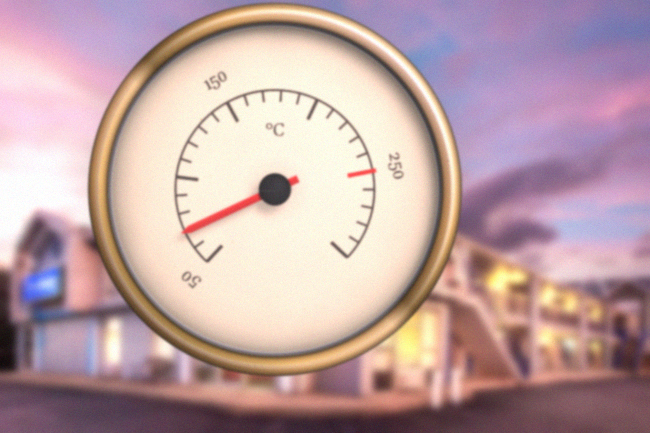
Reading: °C 70
